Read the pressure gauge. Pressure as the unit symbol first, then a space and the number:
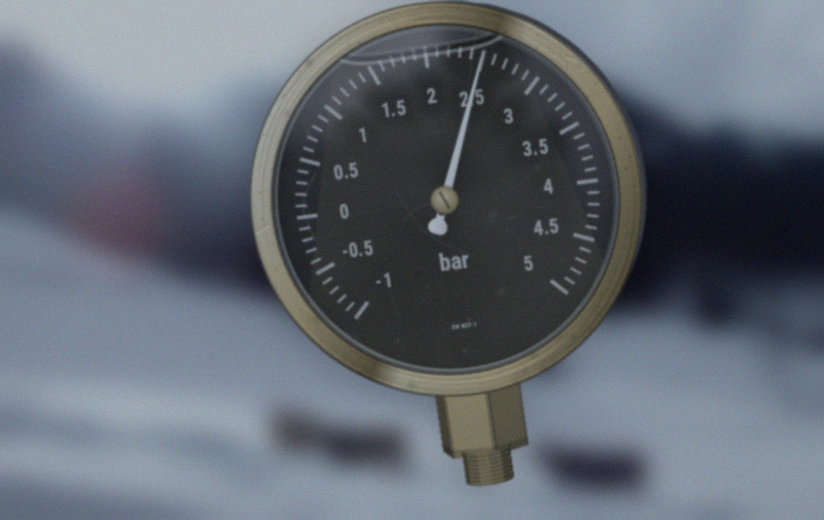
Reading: bar 2.5
